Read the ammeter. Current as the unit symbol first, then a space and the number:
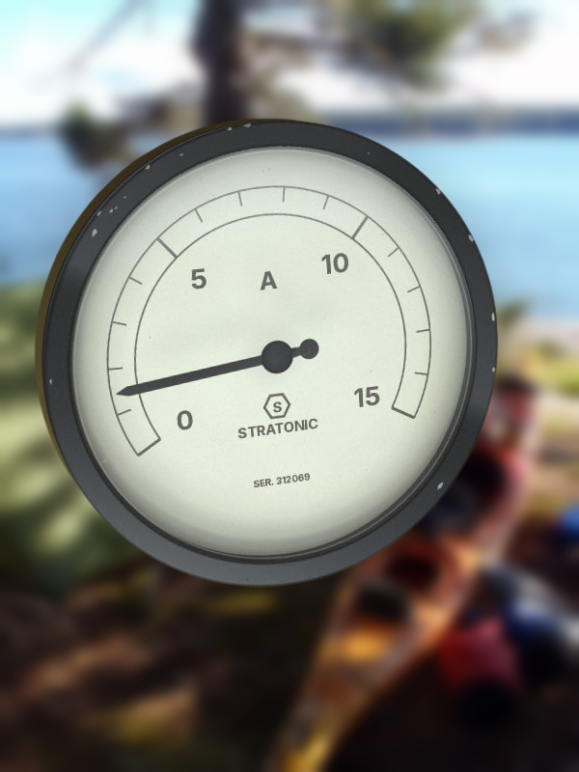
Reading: A 1.5
